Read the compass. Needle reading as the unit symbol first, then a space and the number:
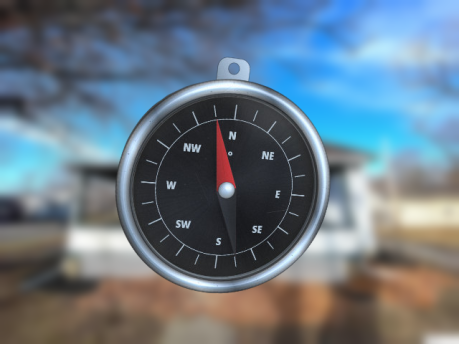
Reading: ° 345
